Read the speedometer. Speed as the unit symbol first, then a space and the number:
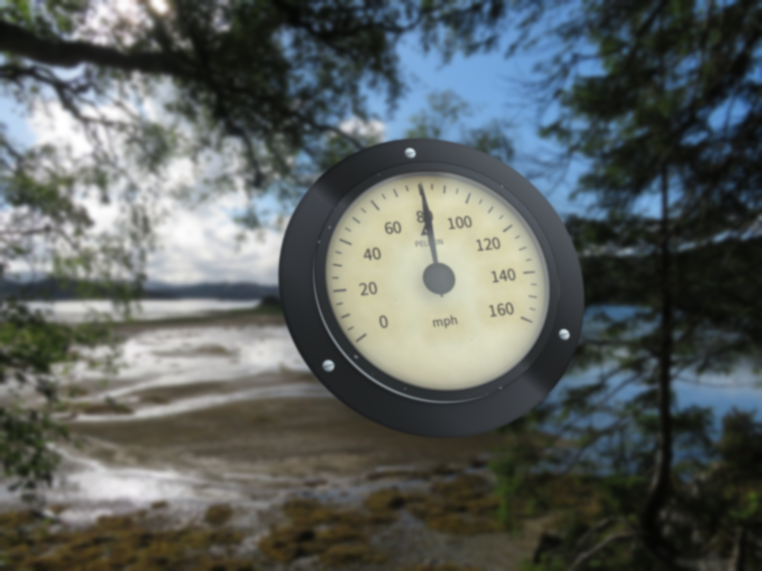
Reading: mph 80
